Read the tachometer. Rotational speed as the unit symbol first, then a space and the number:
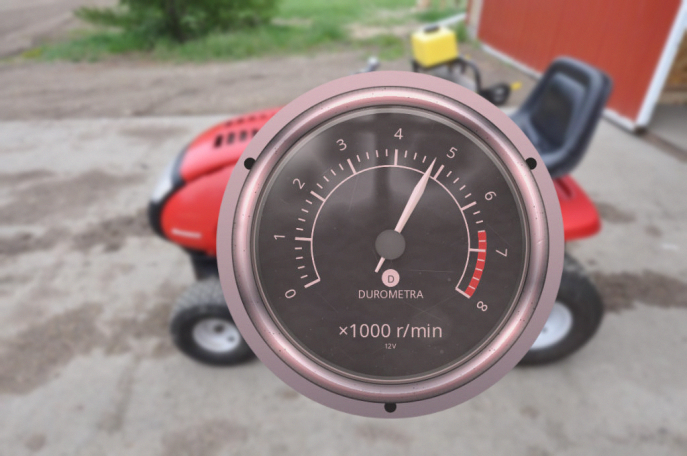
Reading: rpm 4800
